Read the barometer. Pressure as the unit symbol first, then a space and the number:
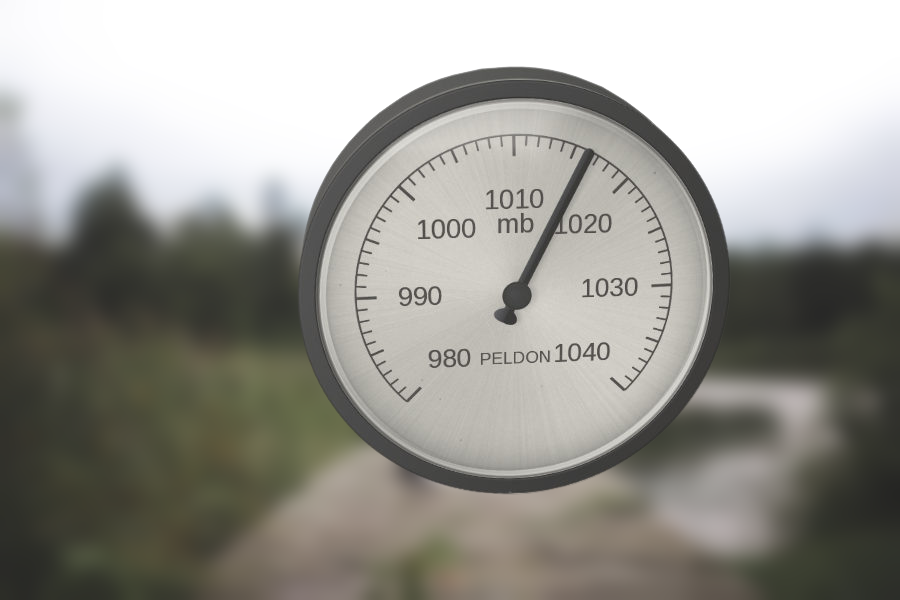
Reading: mbar 1016
